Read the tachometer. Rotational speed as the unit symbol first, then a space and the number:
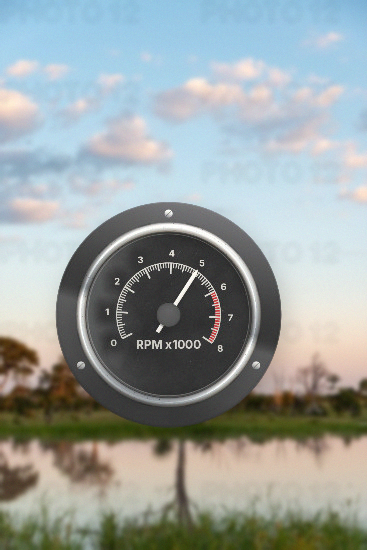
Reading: rpm 5000
